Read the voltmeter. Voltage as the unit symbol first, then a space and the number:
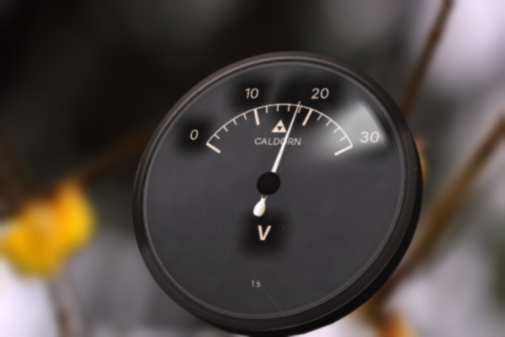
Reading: V 18
